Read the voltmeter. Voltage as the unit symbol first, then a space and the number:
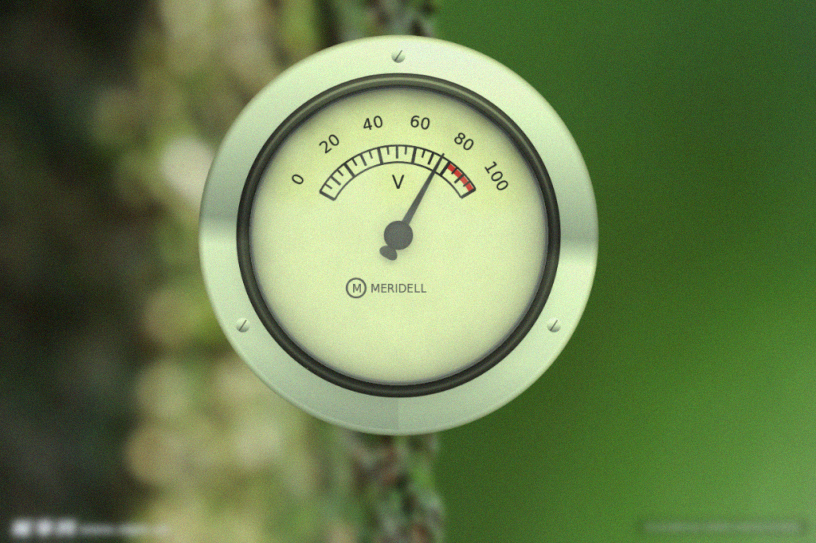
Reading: V 75
